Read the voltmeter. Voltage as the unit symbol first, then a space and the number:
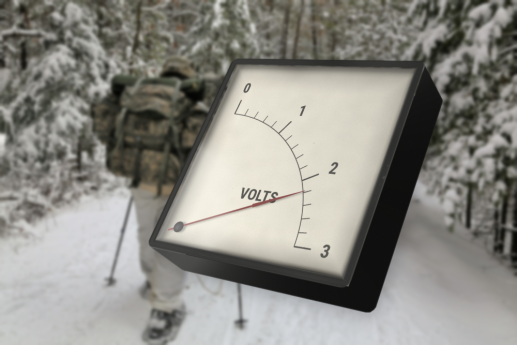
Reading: V 2.2
